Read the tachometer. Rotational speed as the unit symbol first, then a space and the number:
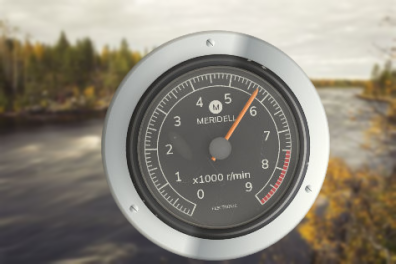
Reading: rpm 5700
